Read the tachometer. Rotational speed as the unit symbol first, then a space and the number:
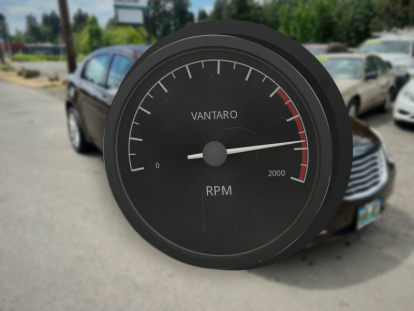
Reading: rpm 1750
